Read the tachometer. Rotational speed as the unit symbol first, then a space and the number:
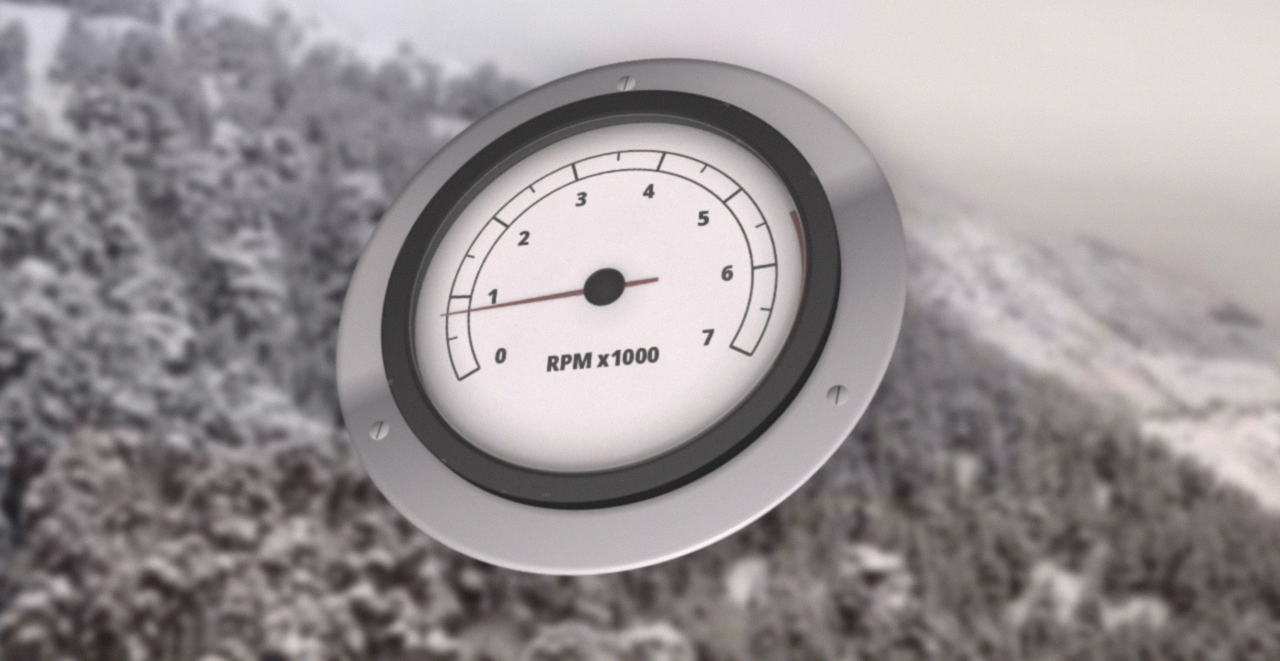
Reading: rpm 750
